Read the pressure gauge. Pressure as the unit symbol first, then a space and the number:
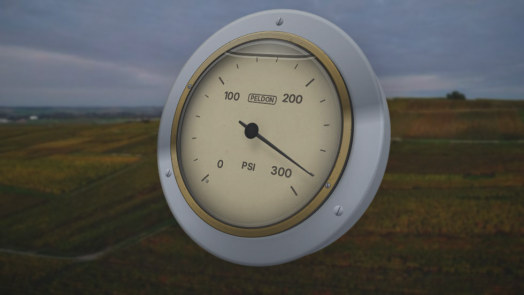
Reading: psi 280
